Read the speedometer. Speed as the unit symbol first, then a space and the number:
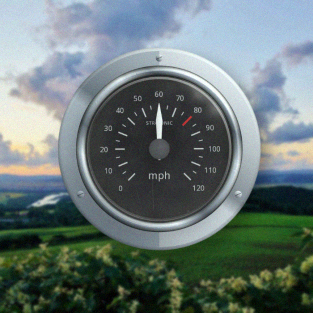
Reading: mph 60
